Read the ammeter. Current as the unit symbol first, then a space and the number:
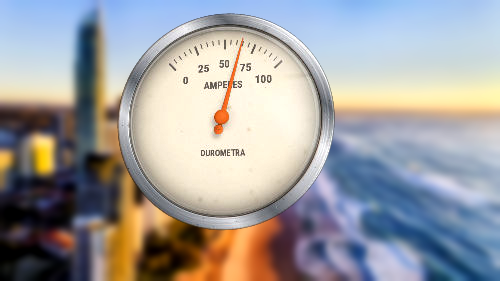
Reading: A 65
